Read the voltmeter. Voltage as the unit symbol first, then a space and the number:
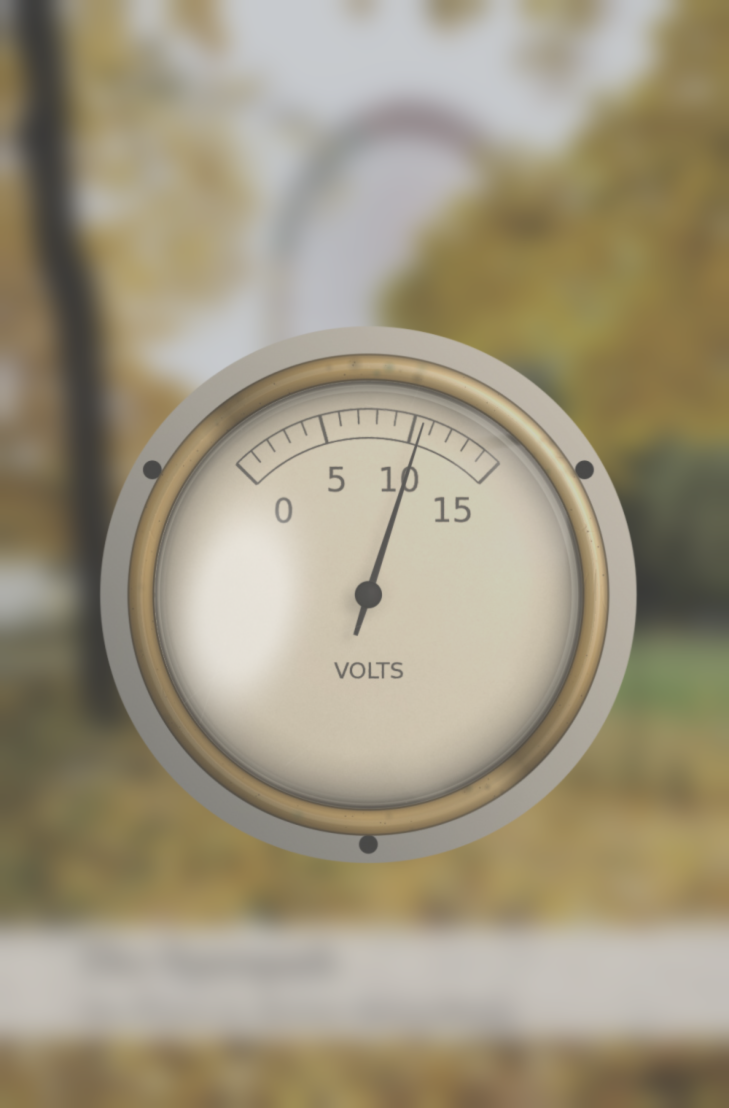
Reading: V 10.5
